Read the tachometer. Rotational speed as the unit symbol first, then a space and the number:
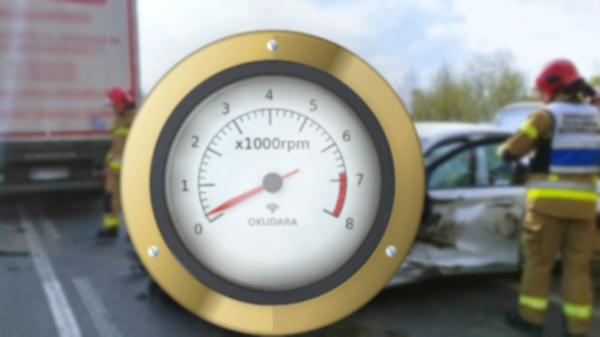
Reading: rpm 200
